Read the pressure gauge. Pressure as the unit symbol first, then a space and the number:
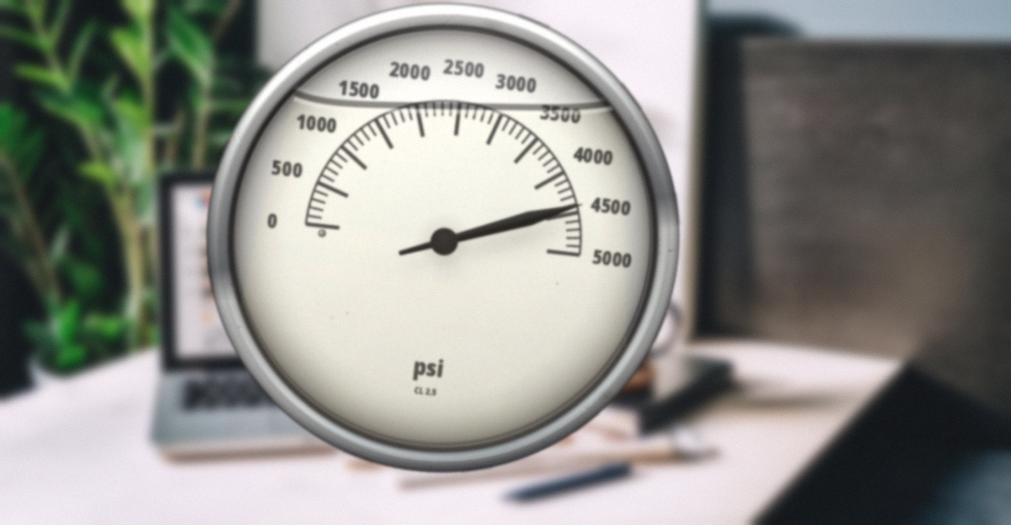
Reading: psi 4400
